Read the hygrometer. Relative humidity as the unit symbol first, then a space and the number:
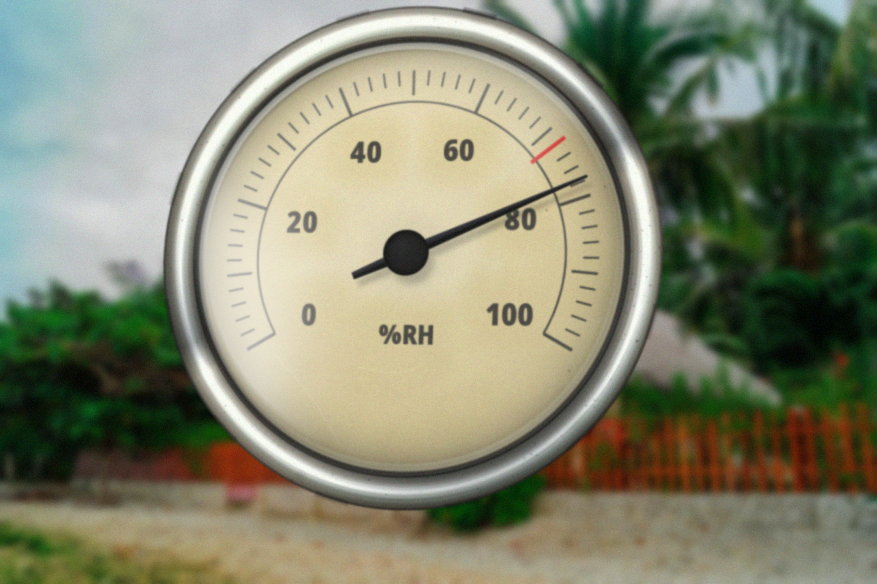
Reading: % 78
